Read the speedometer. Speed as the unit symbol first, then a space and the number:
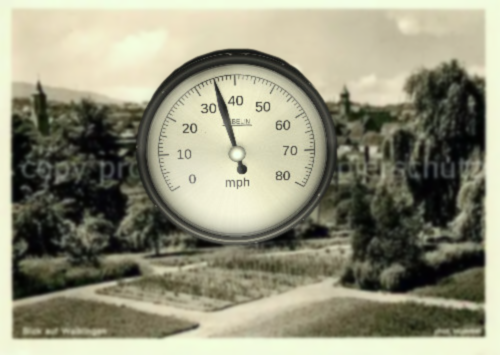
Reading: mph 35
